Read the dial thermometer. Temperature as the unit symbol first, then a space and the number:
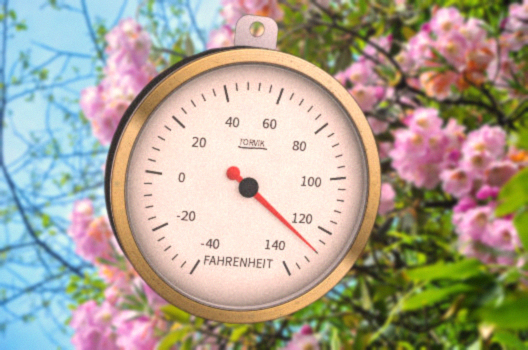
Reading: °F 128
